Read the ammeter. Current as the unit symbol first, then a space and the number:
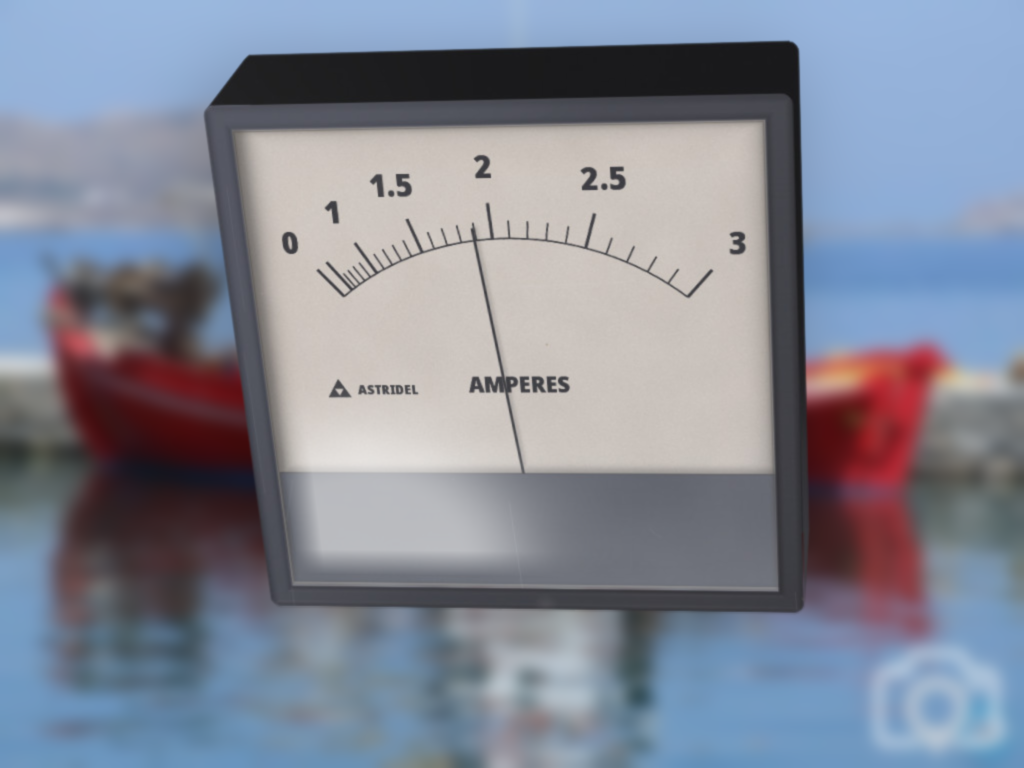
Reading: A 1.9
